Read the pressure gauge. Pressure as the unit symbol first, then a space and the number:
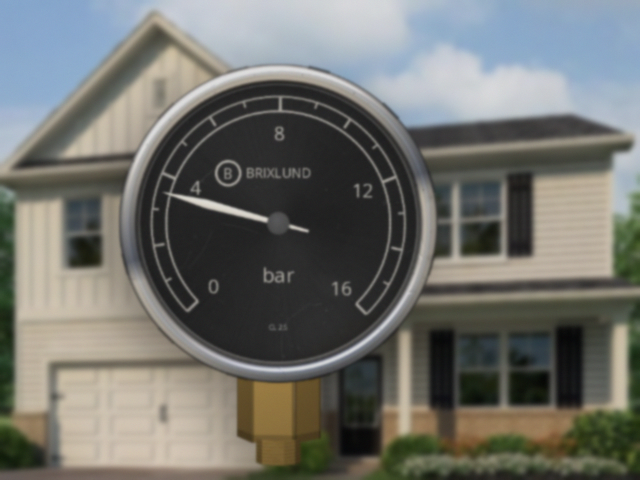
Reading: bar 3.5
